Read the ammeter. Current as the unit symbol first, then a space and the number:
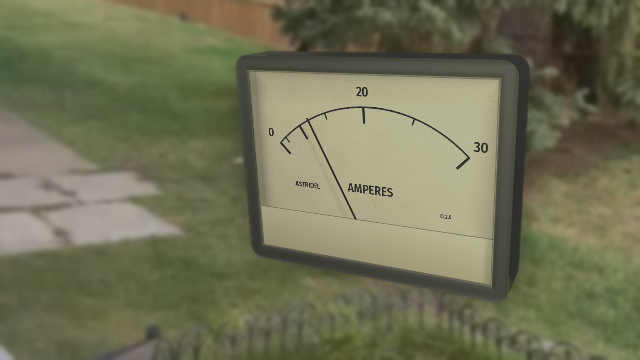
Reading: A 12.5
